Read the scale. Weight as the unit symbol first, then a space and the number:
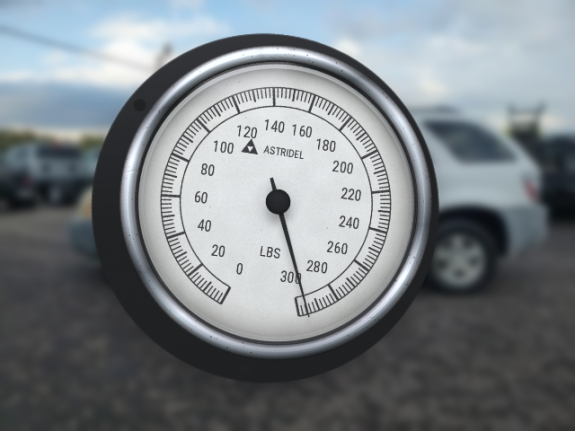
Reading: lb 296
